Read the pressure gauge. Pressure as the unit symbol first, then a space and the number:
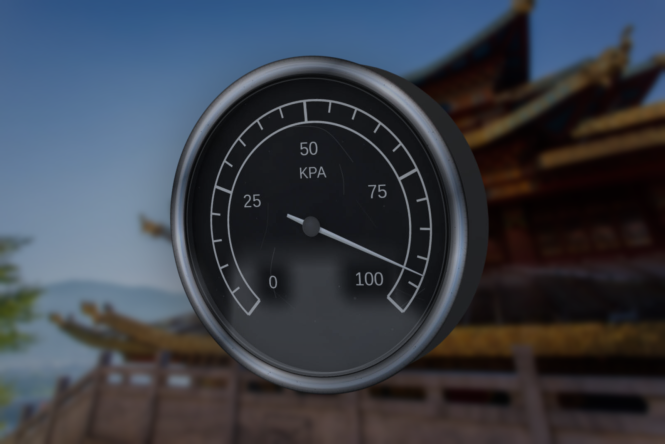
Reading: kPa 92.5
